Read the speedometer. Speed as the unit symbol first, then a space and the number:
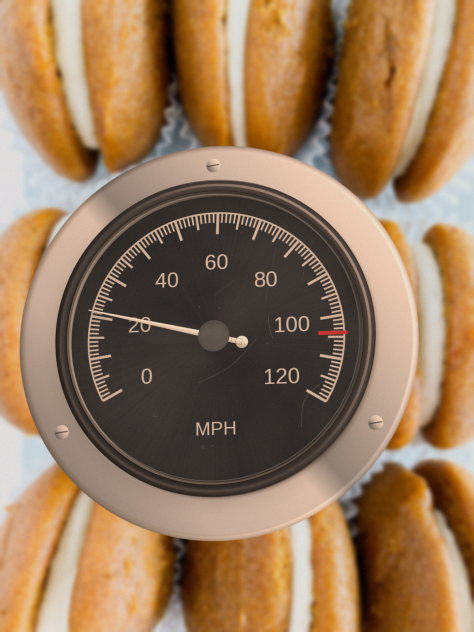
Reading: mph 21
